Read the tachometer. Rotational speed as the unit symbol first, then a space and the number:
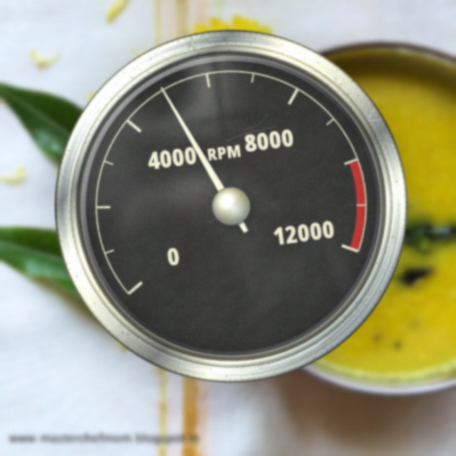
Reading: rpm 5000
